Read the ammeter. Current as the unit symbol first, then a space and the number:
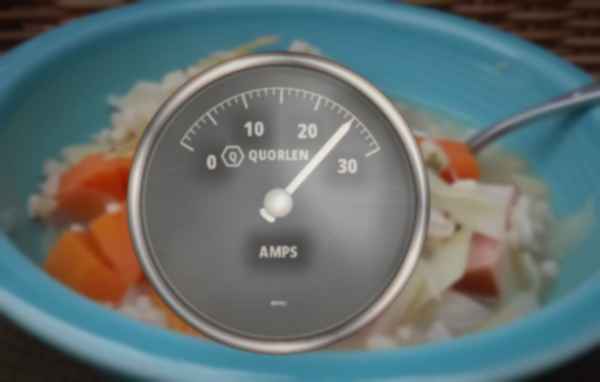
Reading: A 25
